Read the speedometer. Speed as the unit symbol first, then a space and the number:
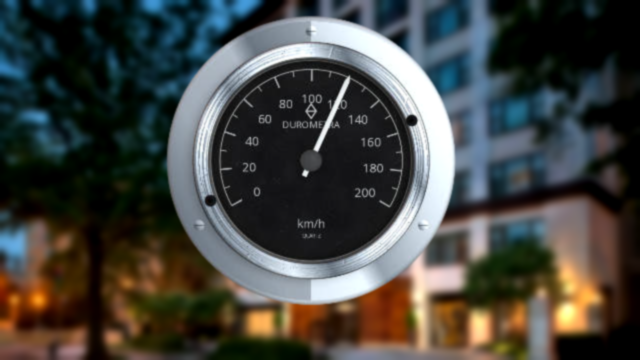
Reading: km/h 120
